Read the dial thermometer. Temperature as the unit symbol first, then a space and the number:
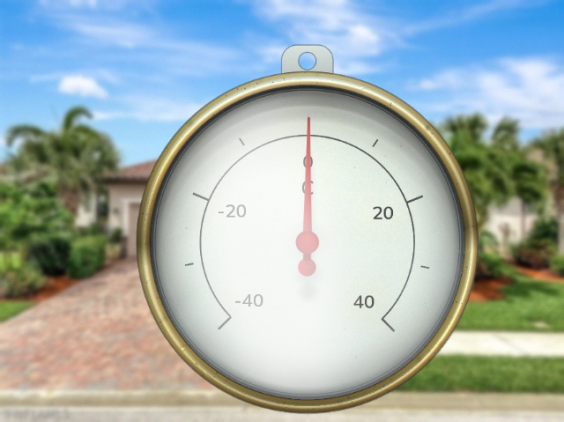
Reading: °C 0
